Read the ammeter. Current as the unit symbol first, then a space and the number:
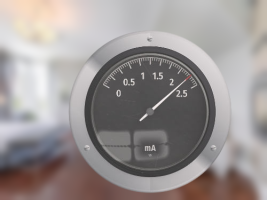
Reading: mA 2.25
